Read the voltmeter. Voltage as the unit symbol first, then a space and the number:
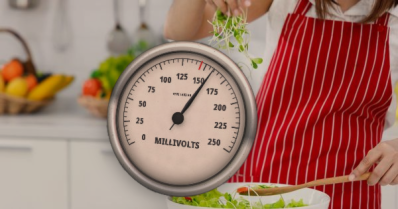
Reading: mV 160
